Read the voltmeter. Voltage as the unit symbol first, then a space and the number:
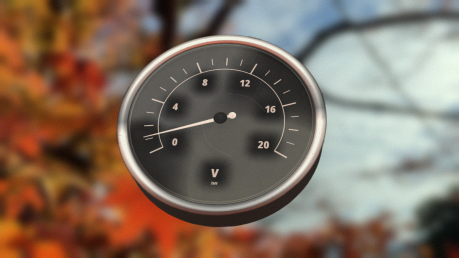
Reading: V 1
